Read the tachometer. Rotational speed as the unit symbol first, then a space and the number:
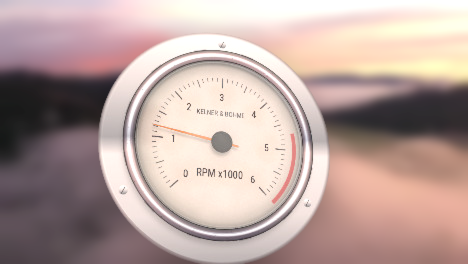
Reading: rpm 1200
